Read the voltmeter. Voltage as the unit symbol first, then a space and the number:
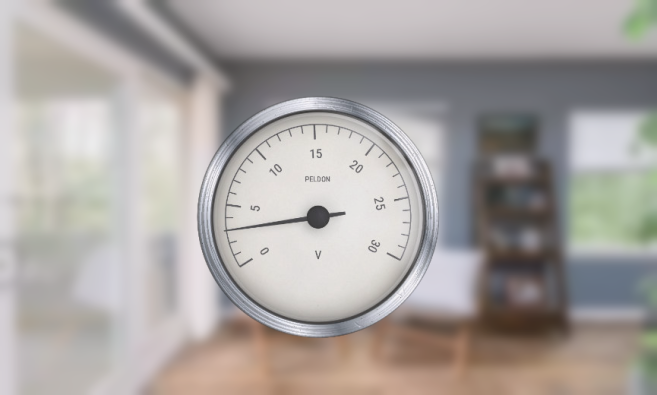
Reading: V 3
